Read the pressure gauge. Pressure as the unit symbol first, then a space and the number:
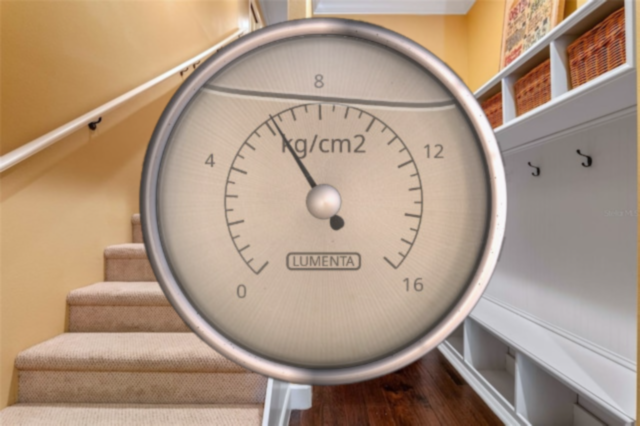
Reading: kg/cm² 6.25
